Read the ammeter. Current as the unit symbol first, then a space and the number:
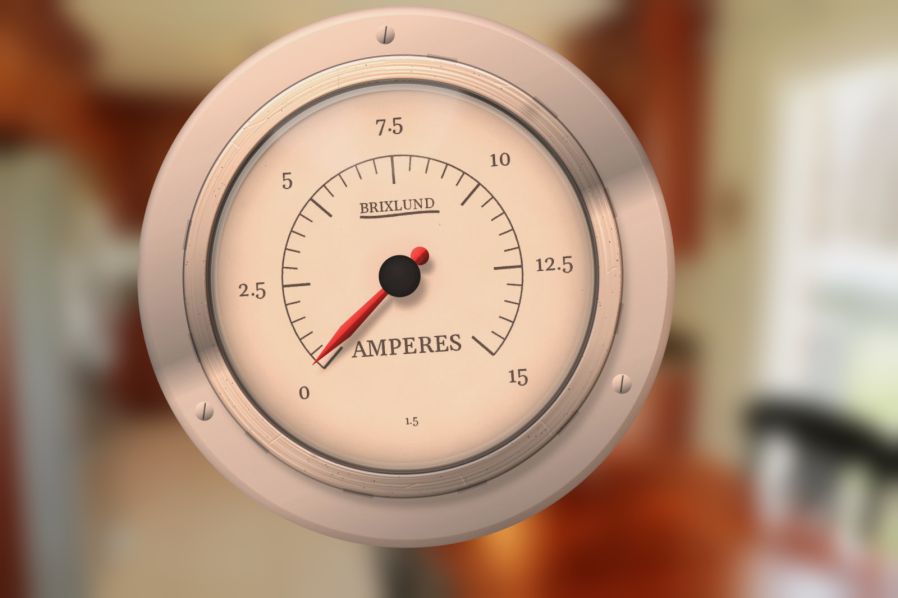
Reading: A 0.25
